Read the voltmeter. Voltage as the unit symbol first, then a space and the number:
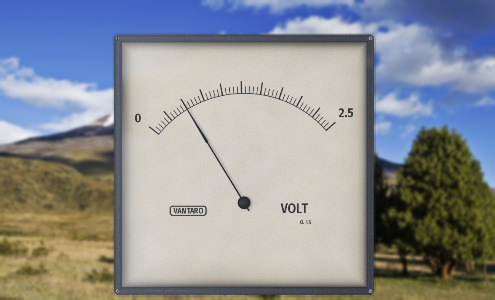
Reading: V 0.5
